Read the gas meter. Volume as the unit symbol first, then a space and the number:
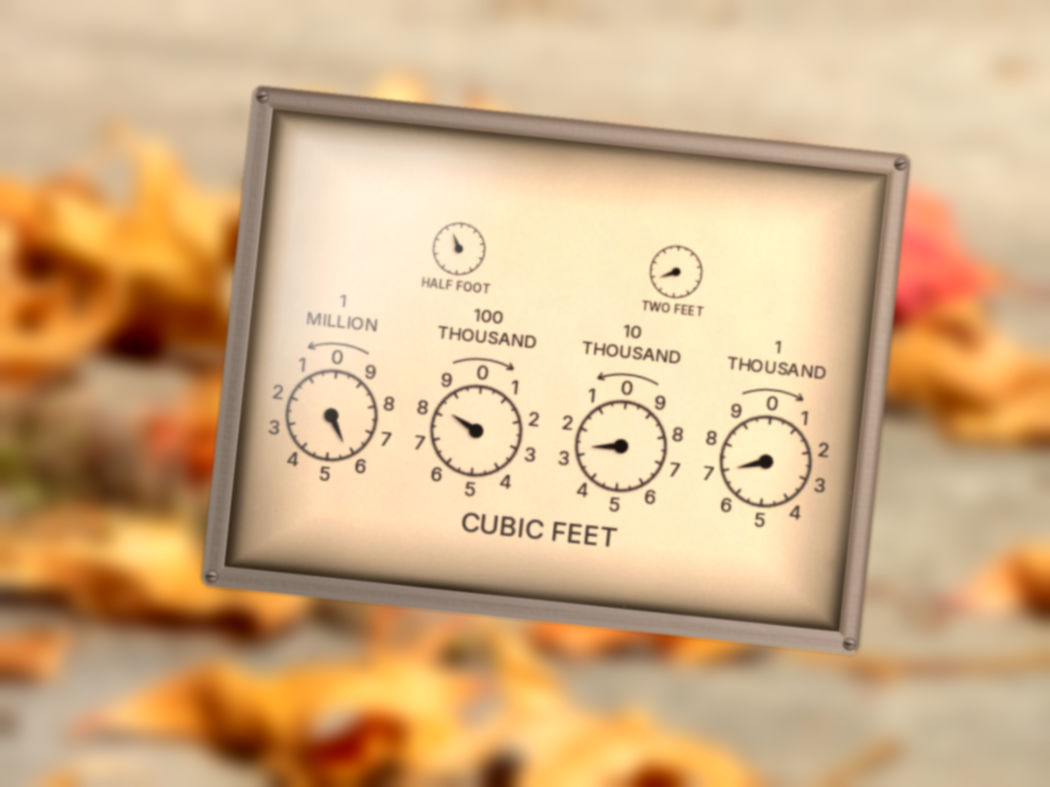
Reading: ft³ 582700
